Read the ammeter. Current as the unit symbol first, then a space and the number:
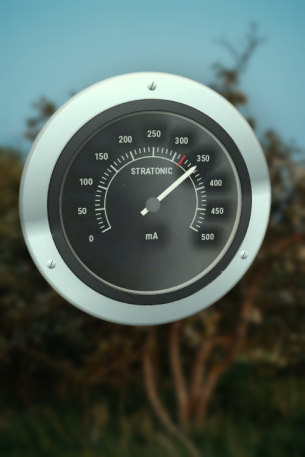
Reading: mA 350
